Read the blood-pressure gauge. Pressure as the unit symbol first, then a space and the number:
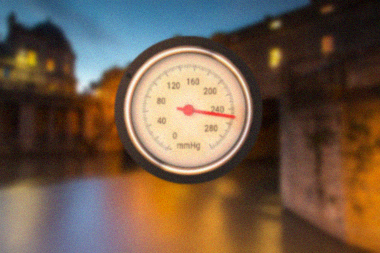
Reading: mmHg 250
